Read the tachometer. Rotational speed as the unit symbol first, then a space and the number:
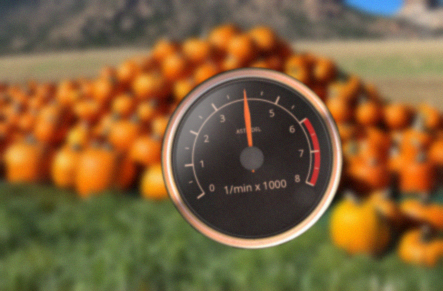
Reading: rpm 4000
